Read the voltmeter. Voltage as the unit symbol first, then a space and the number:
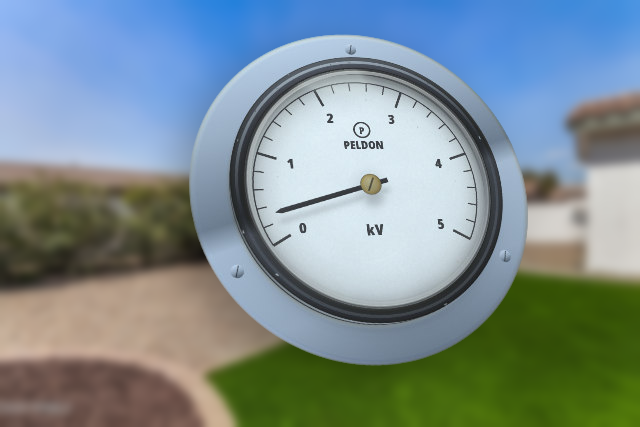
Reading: kV 0.3
